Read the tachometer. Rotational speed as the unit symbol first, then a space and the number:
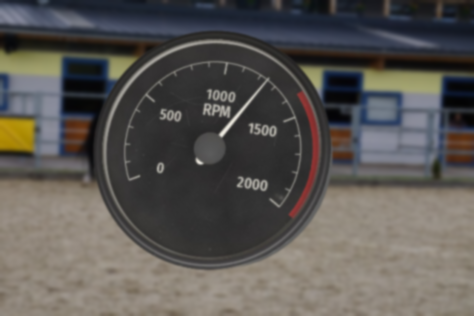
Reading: rpm 1250
